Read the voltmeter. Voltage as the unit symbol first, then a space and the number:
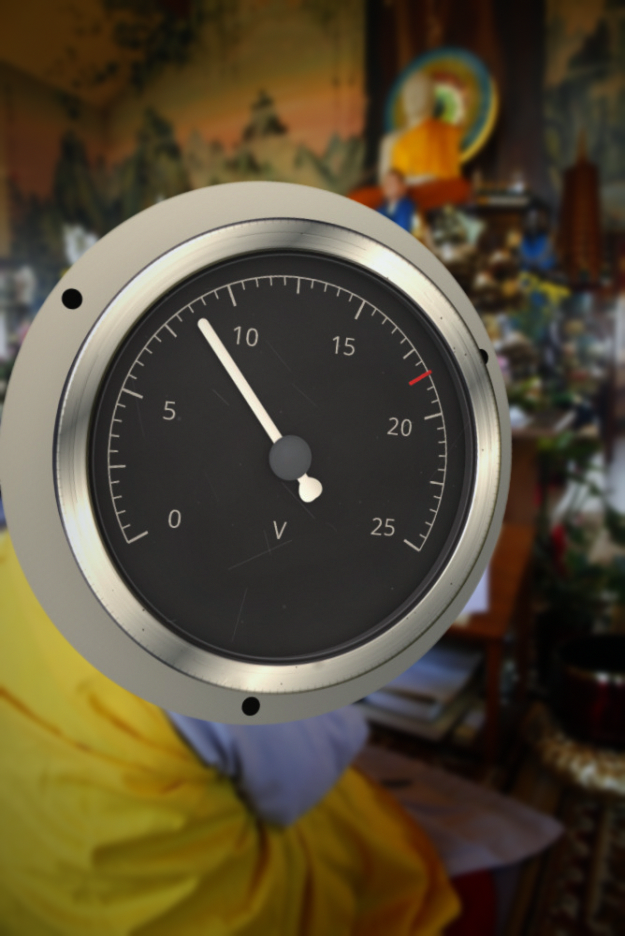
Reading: V 8.5
